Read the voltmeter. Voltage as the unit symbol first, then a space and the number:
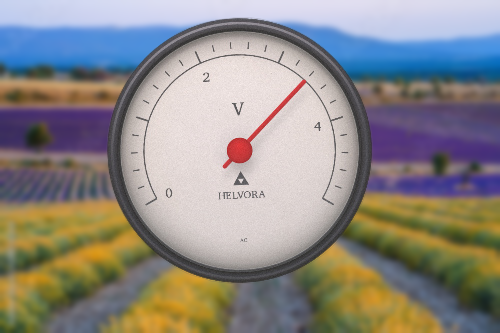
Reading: V 3.4
